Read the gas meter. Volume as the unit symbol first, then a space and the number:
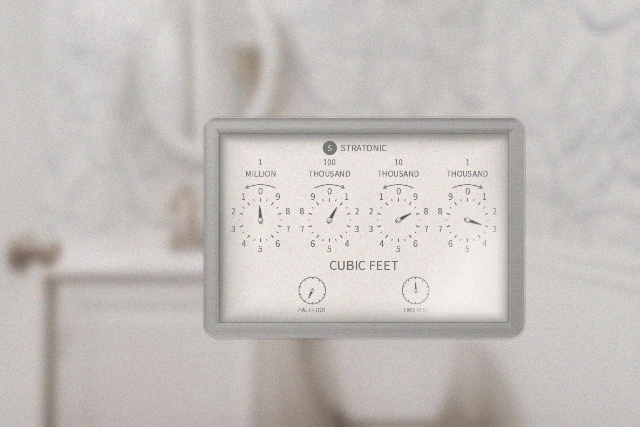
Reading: ft³ 8300
